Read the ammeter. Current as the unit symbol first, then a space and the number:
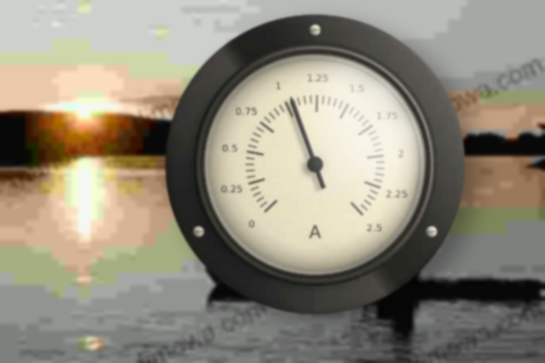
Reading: A 1.05
